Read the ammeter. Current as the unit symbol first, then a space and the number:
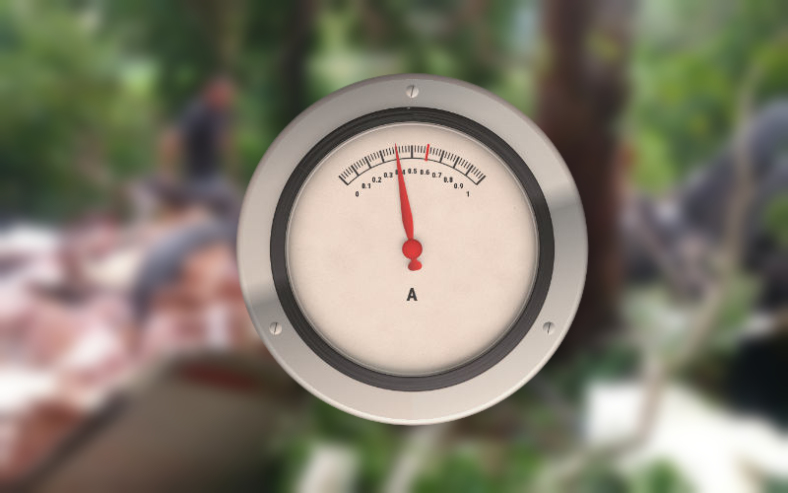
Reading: A 0.4
